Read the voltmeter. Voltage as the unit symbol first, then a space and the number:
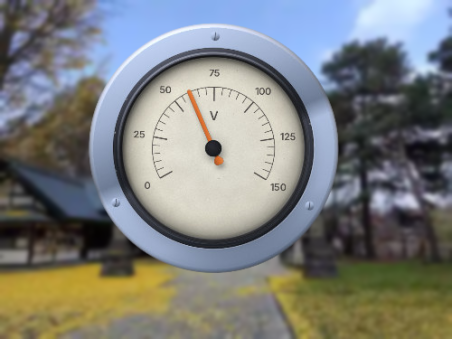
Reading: V 60
